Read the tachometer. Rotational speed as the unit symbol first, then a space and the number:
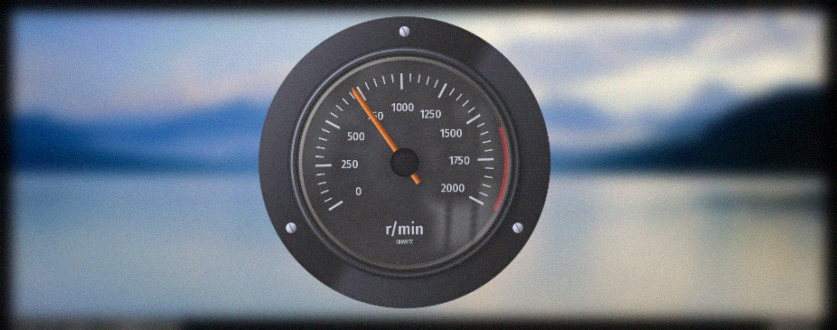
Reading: rpm 725
